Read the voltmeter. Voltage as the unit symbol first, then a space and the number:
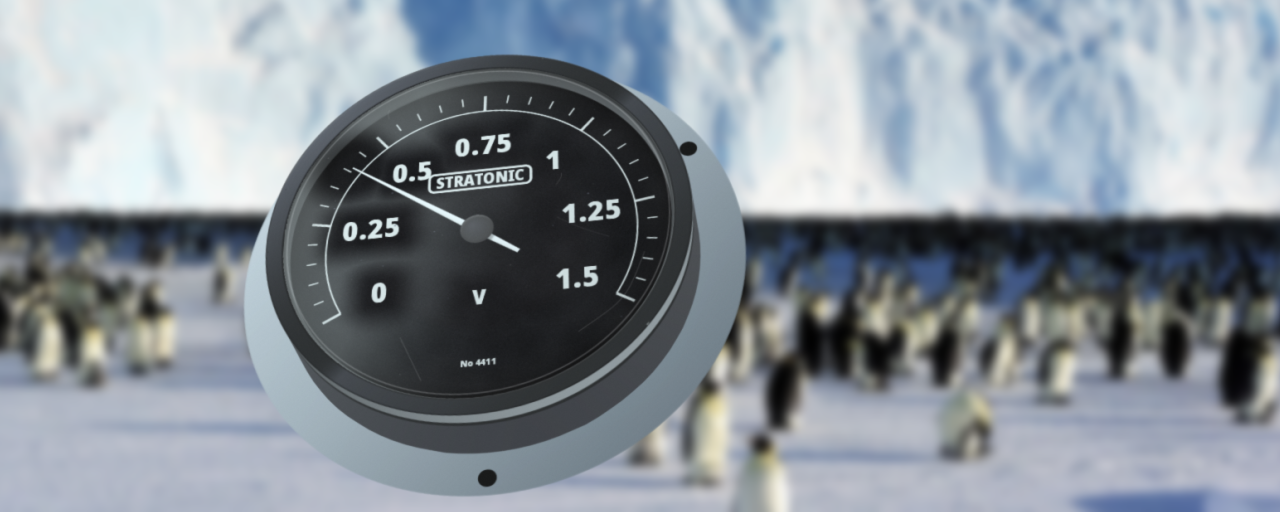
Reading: V 0.4
